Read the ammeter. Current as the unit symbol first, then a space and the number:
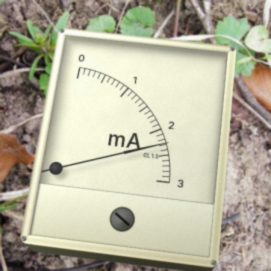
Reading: mA 2.3
